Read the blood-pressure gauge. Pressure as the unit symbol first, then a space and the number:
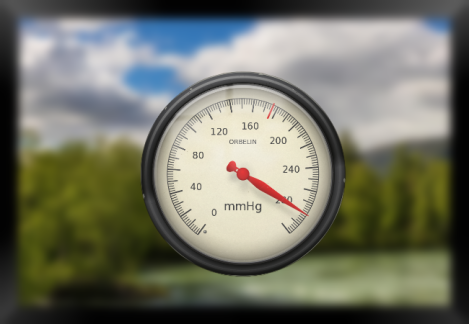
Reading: mmHg 280
